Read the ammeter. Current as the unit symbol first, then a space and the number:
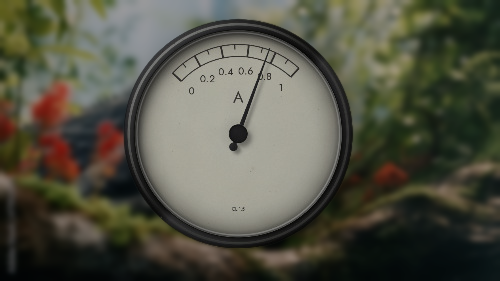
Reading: A 0.75
